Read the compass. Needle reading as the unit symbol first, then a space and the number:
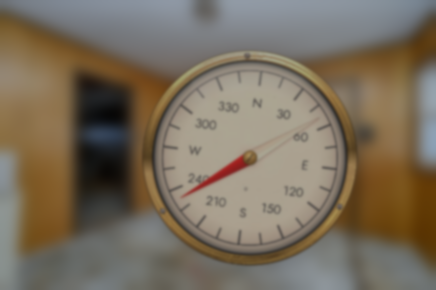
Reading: ° 232.5
